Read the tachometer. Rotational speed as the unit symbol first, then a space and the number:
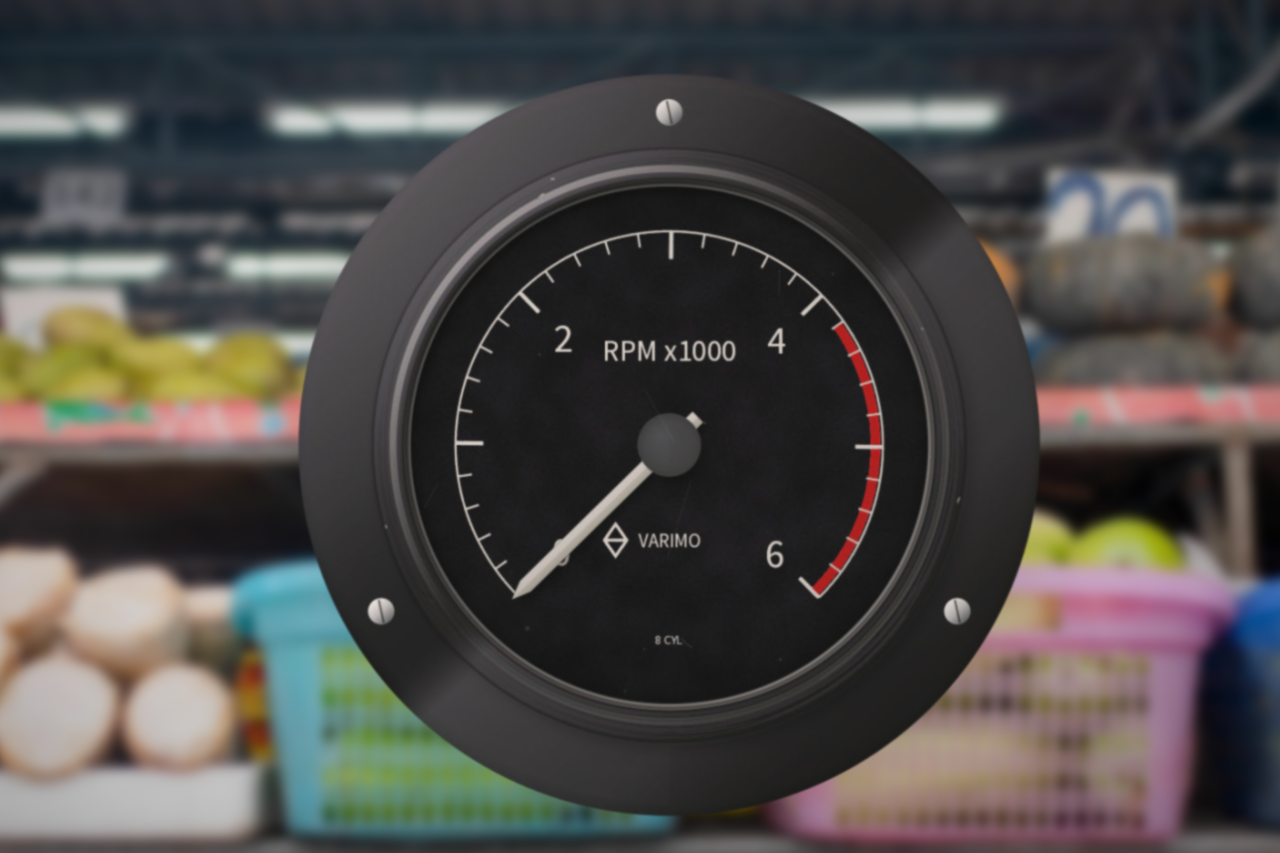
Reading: rpm 0
